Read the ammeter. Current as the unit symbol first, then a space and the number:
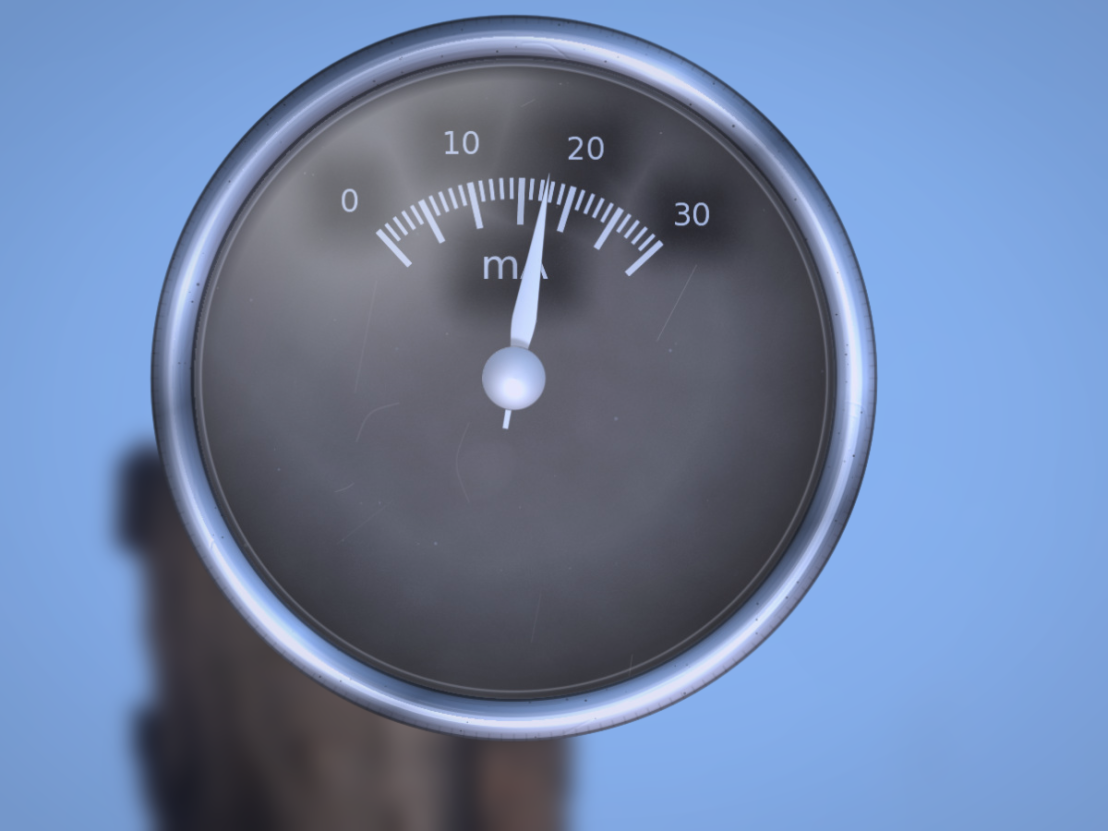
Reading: mA 17.5
